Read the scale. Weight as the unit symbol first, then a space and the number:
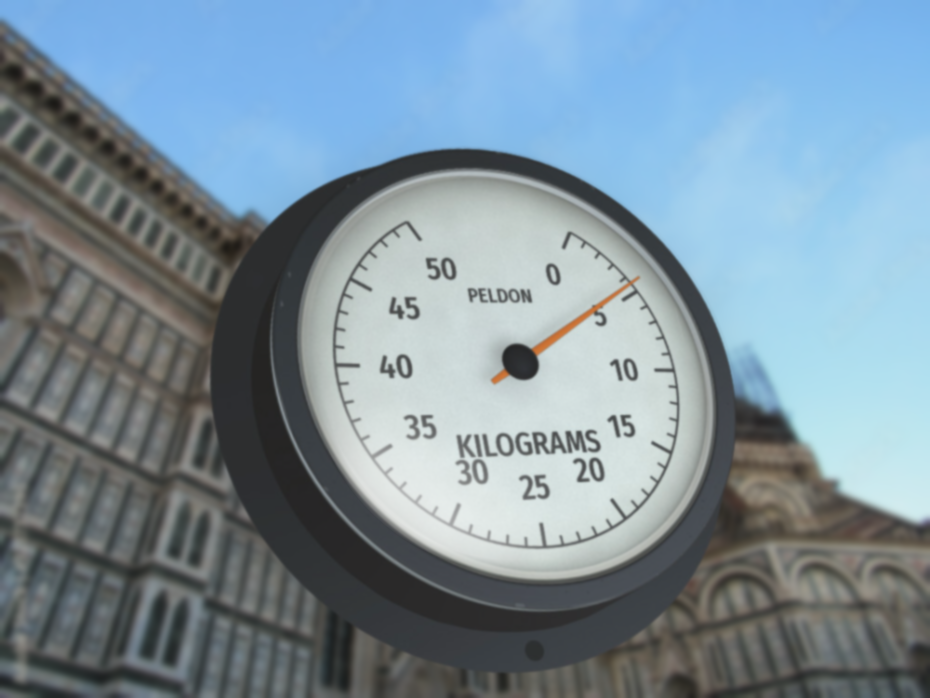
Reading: kg 4.5
